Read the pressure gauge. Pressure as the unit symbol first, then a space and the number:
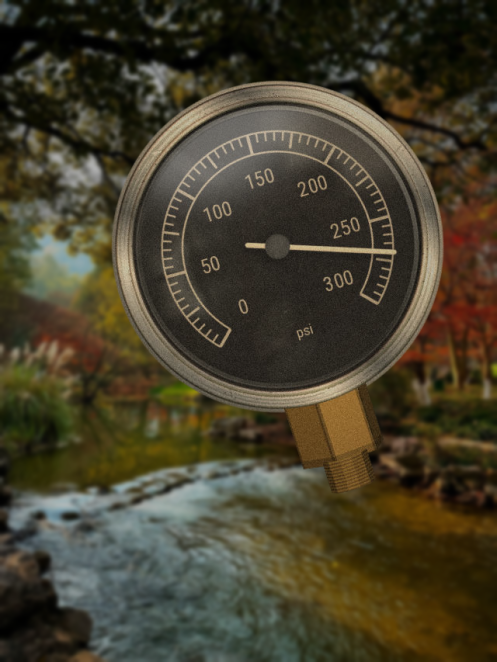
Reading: psi 270
